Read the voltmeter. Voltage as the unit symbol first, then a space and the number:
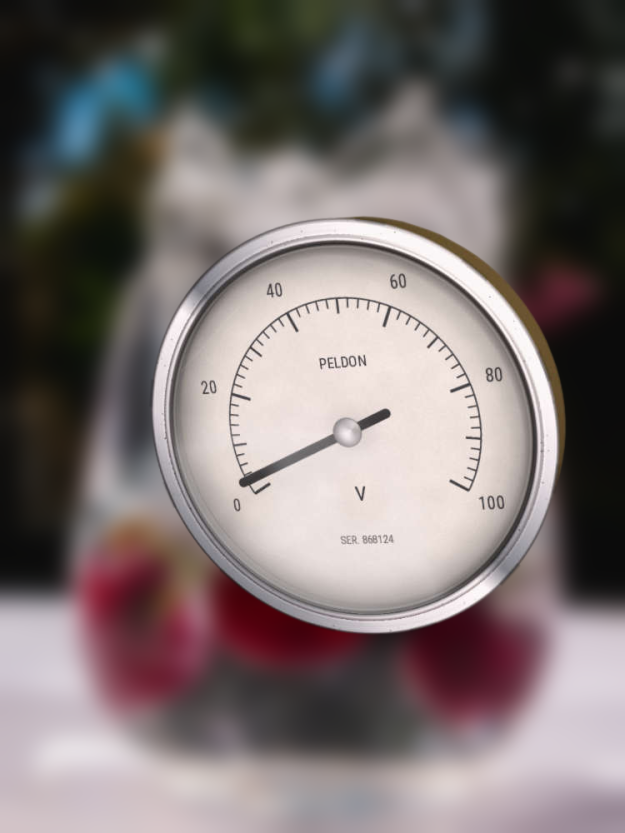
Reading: V 3
